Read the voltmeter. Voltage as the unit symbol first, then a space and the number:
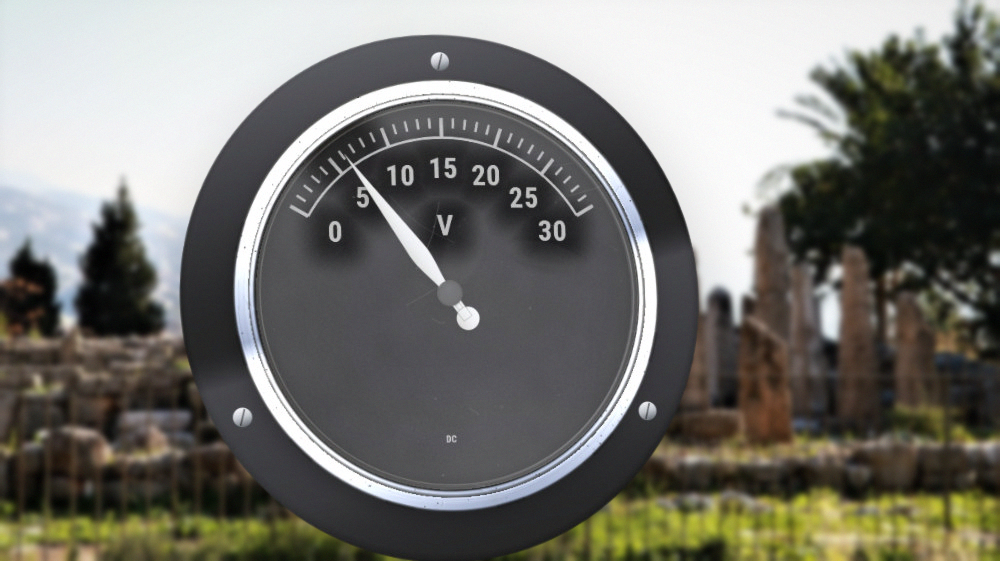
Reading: V 6
